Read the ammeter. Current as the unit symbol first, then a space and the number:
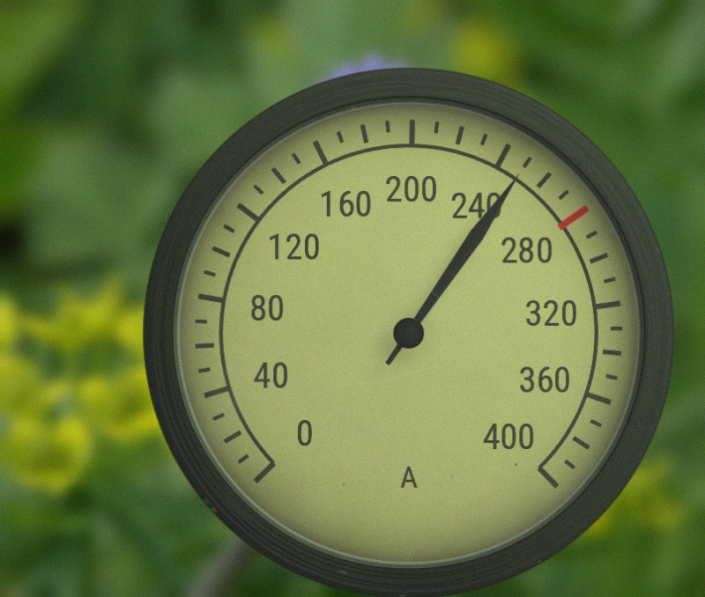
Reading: A 250
